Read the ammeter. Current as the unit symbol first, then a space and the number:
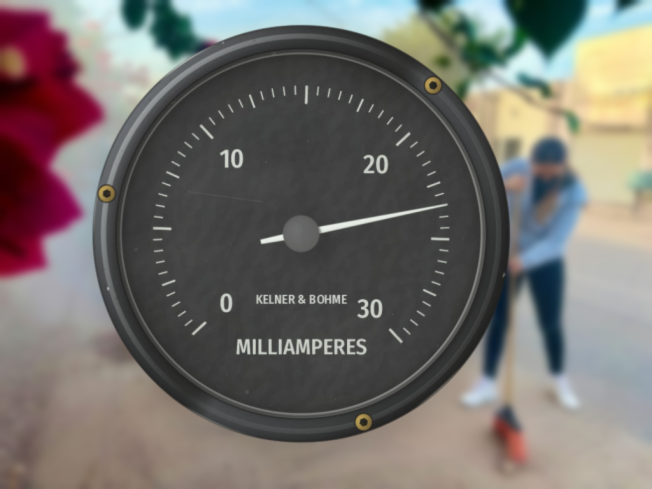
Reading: mA 23.5
